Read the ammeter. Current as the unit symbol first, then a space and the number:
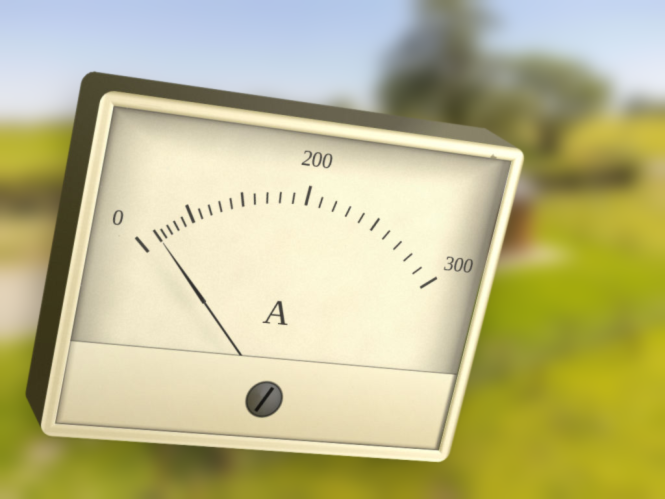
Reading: A 50
